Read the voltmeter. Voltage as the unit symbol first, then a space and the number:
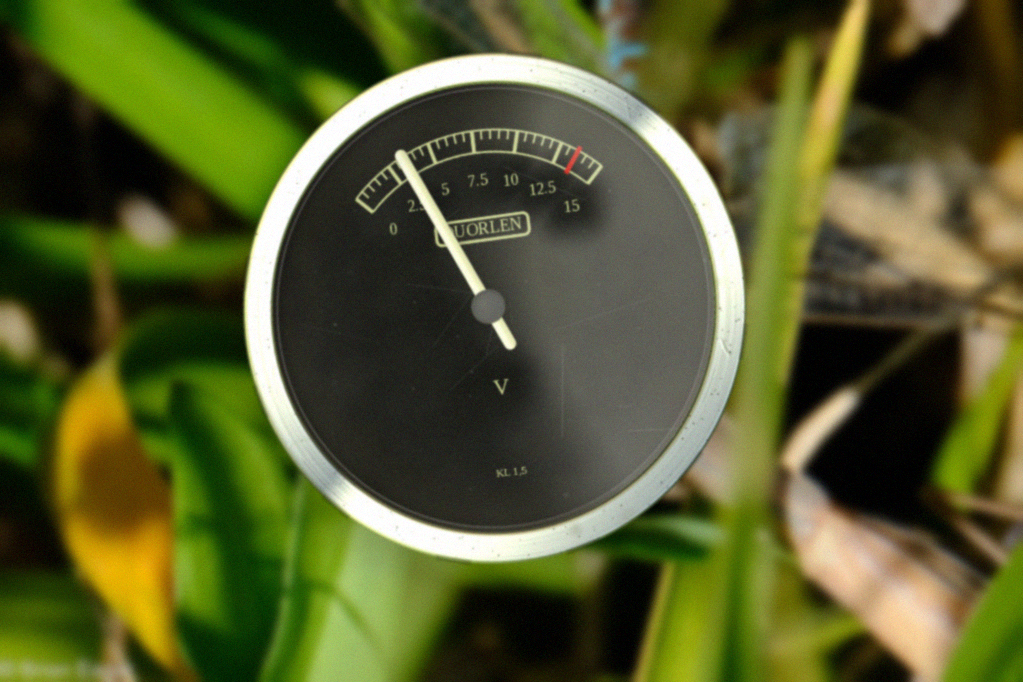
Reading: V 3.5
